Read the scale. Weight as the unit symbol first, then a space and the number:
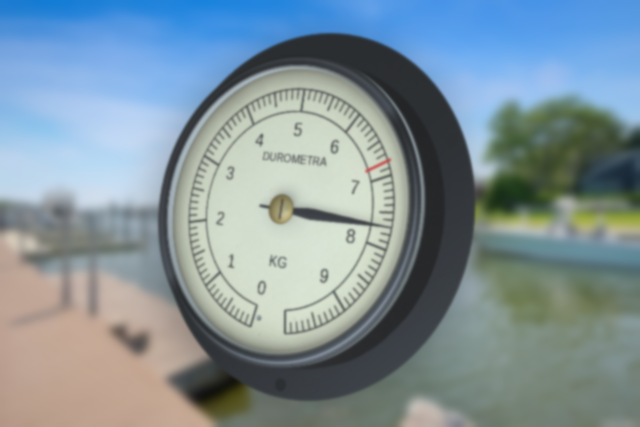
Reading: kg 7.7
